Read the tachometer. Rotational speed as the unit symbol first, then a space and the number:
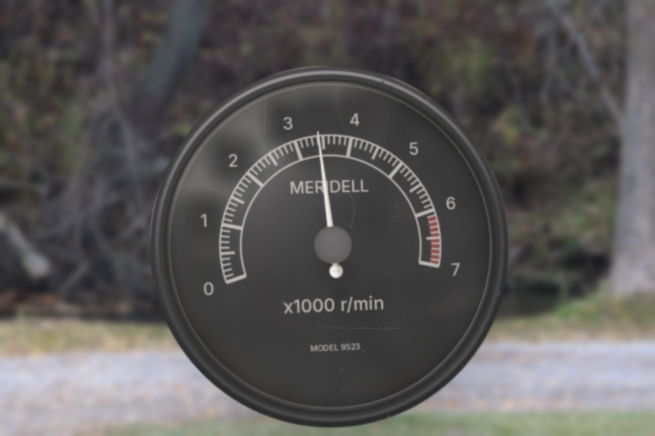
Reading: rpm 3400
